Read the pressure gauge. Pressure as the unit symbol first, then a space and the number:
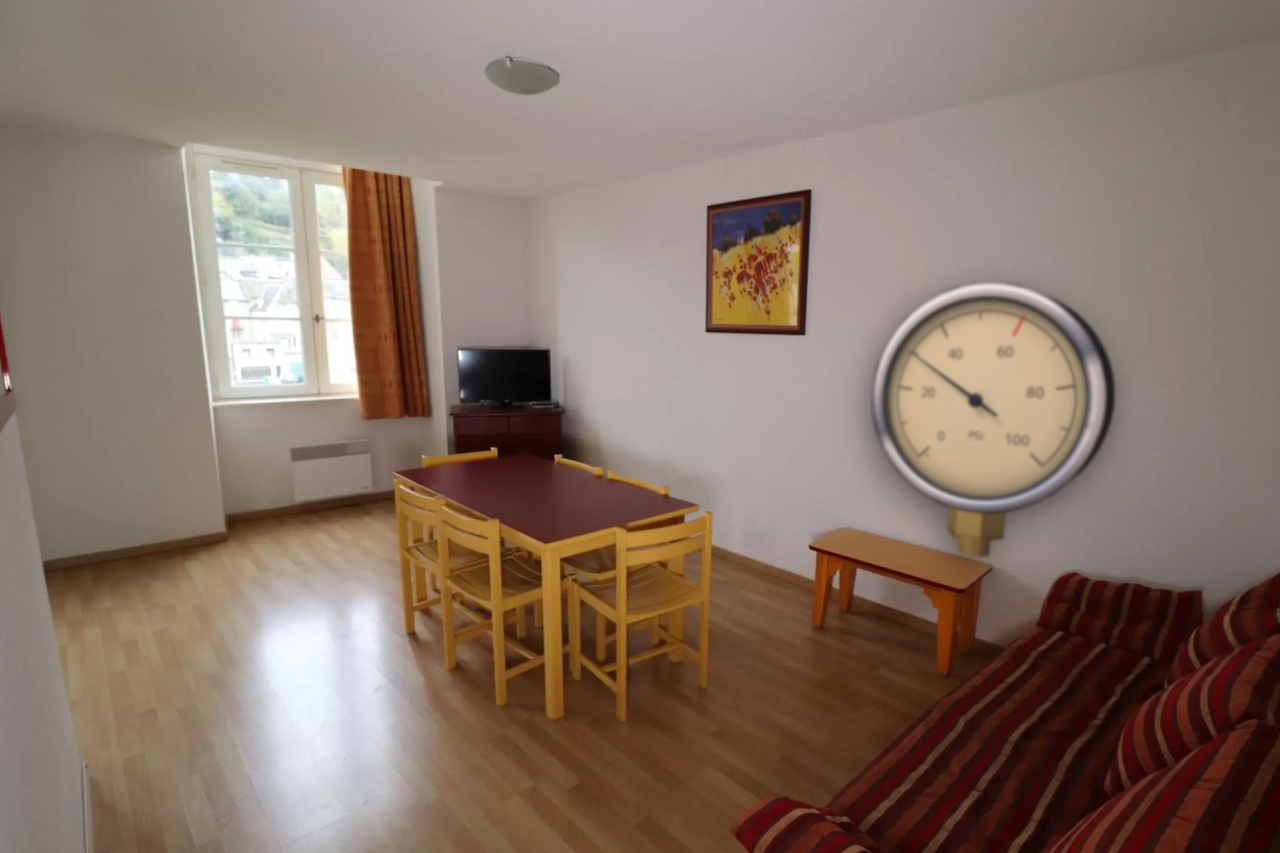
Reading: psi 30
